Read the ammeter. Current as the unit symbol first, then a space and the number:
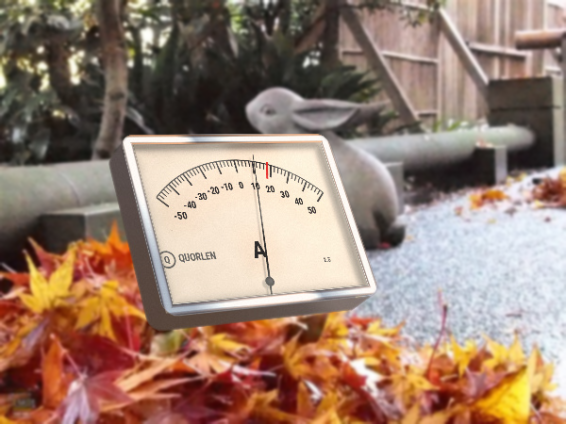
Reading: A 10
